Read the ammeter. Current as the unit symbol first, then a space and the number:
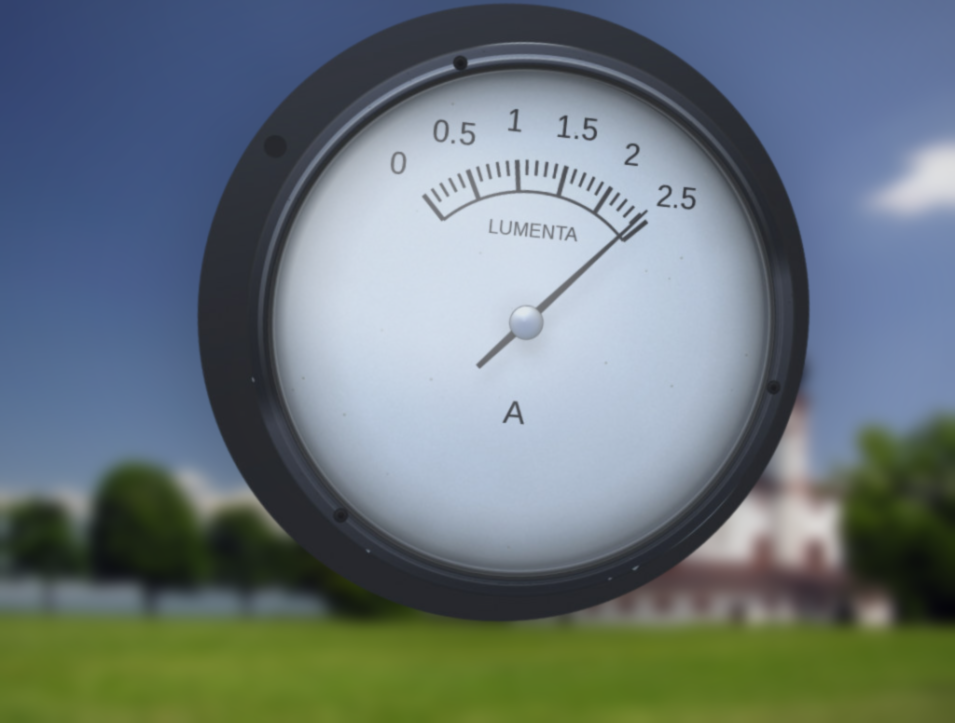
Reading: A 2.4
